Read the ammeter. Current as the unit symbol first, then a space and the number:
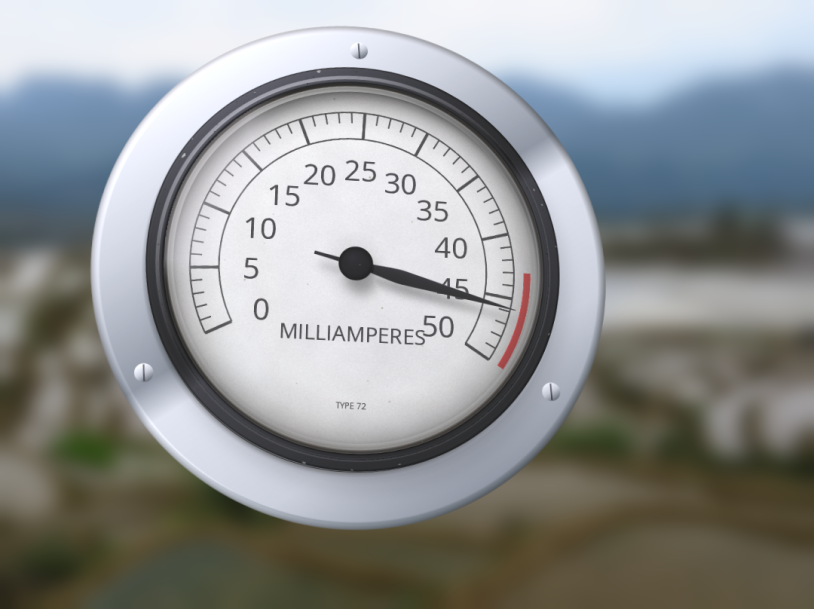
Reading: mA 46
